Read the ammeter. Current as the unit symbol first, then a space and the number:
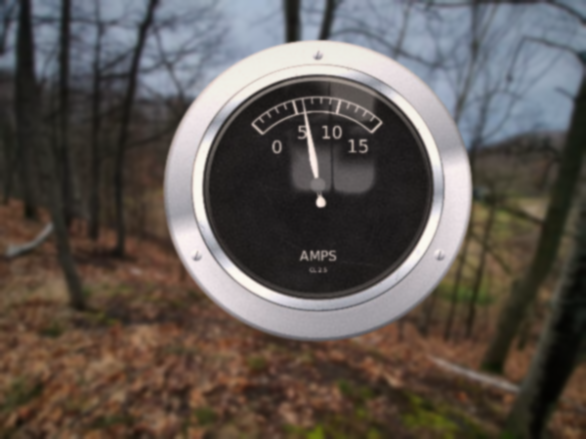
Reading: A 6
